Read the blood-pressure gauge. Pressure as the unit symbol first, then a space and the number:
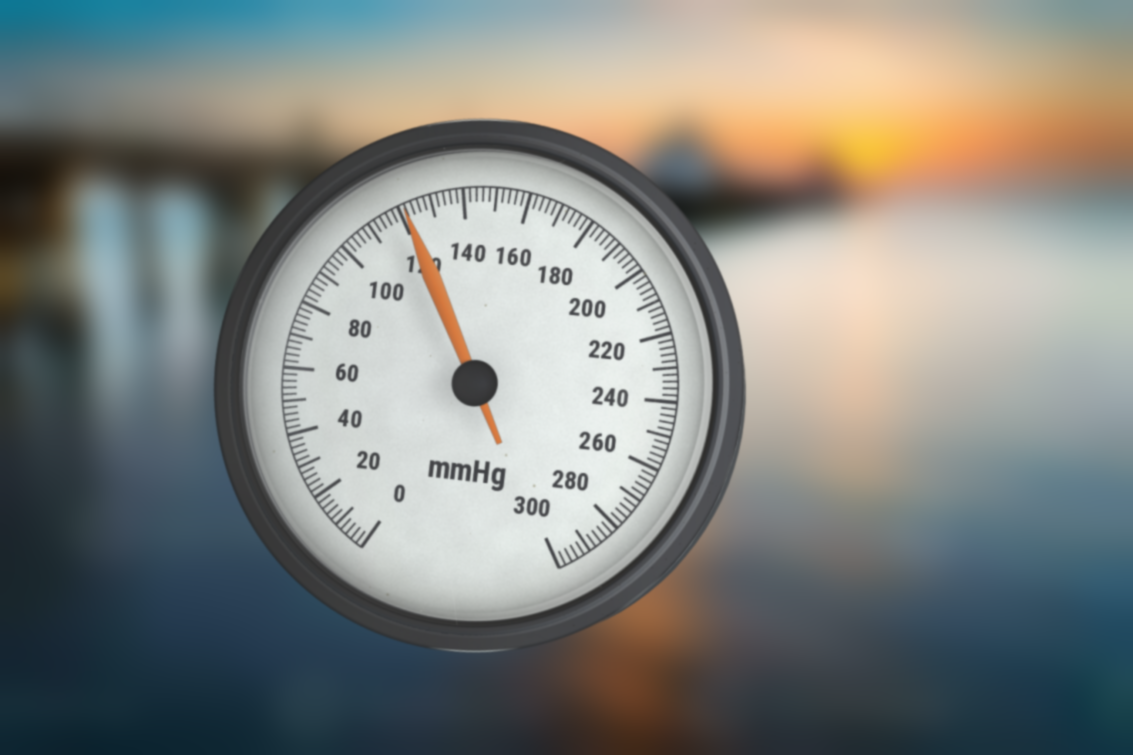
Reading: mmHg 122
